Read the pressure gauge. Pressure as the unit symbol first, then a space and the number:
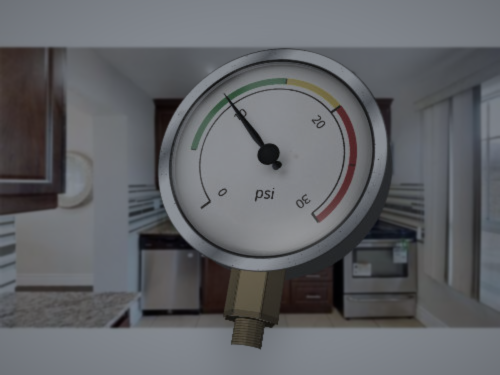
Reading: psi 10
